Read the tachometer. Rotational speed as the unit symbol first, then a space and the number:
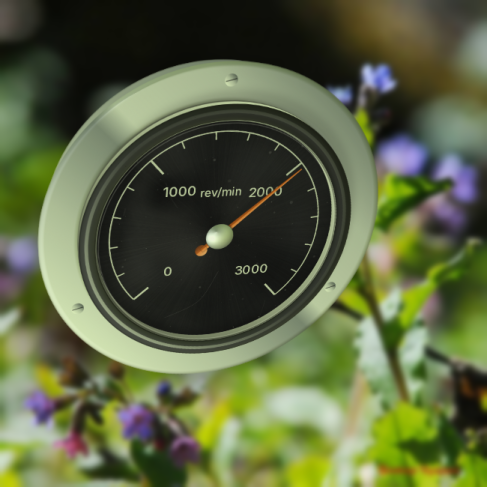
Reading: rpm 2000
